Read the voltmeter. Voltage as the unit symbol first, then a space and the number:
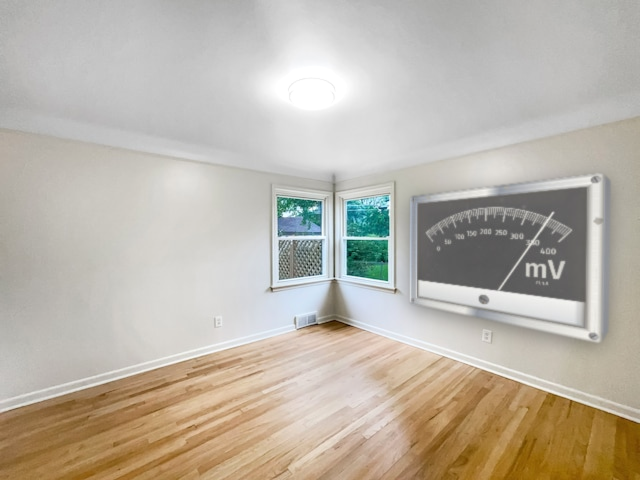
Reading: mV 350
